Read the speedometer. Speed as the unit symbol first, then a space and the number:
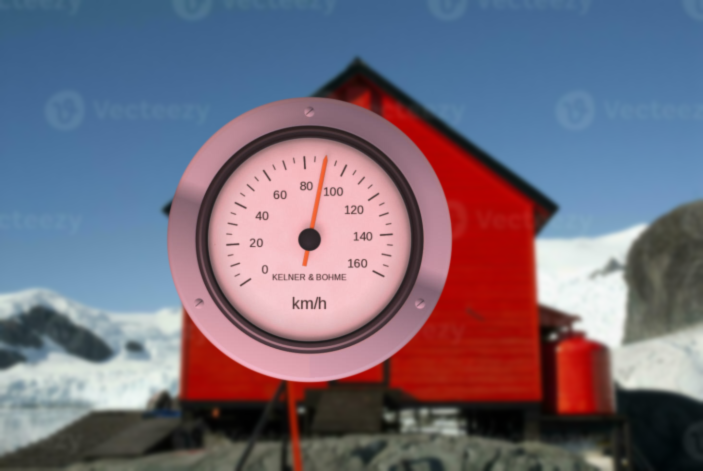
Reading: km/h 90
